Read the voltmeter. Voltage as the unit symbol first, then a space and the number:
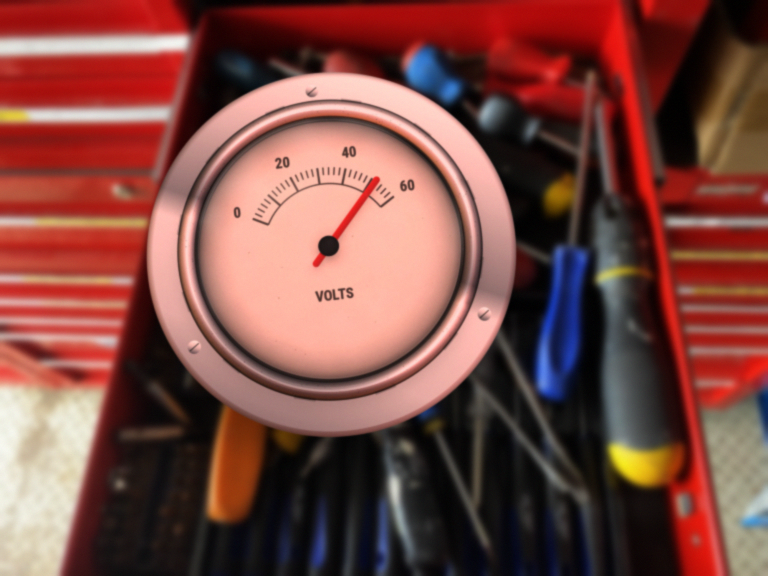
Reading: V 52
